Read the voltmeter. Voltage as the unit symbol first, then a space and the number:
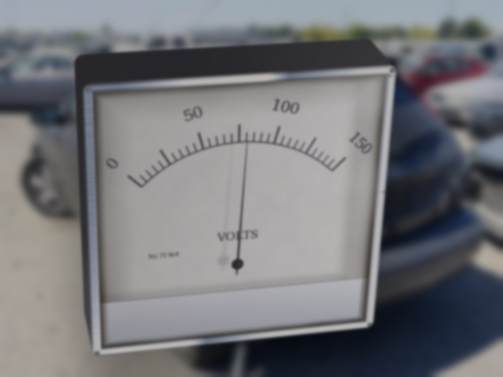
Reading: V 80
